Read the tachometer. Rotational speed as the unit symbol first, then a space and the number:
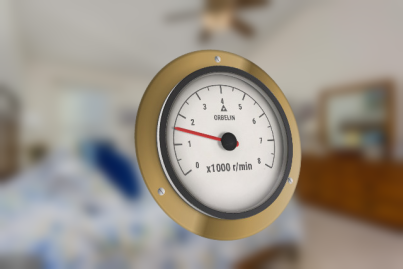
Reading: rpm 1500
